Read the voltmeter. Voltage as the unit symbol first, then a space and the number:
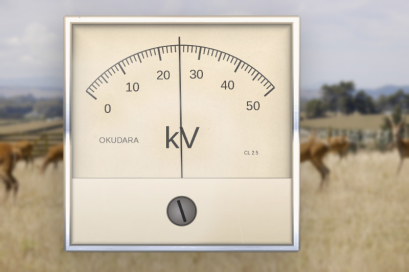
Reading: kV 25
